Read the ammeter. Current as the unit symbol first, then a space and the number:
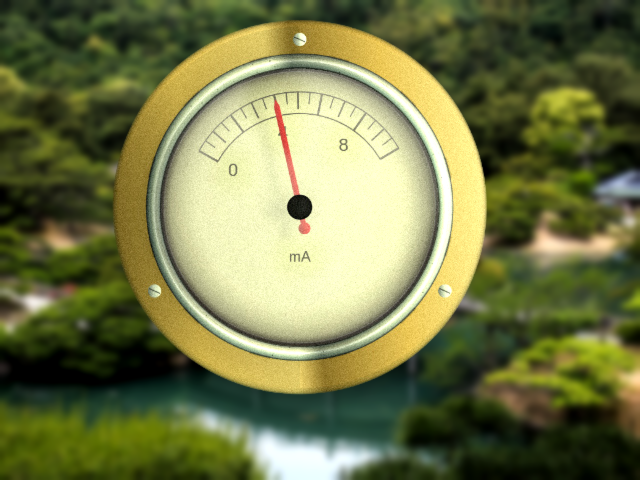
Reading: mA 4
